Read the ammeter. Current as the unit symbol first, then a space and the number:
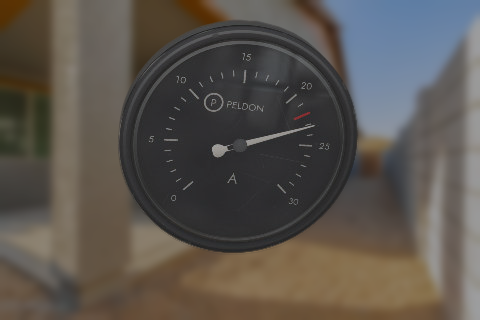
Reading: A 23
